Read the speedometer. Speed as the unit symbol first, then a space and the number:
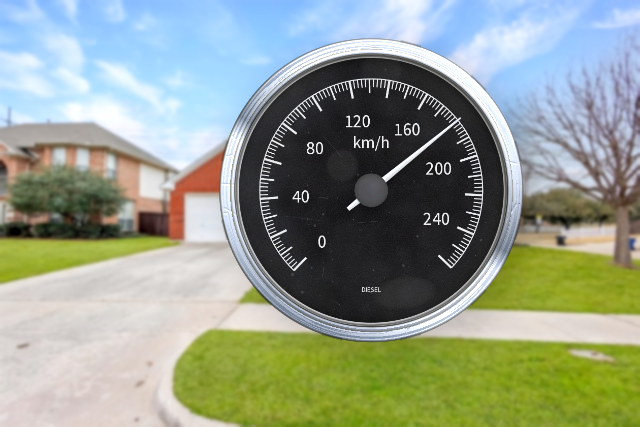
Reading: km/h 180
